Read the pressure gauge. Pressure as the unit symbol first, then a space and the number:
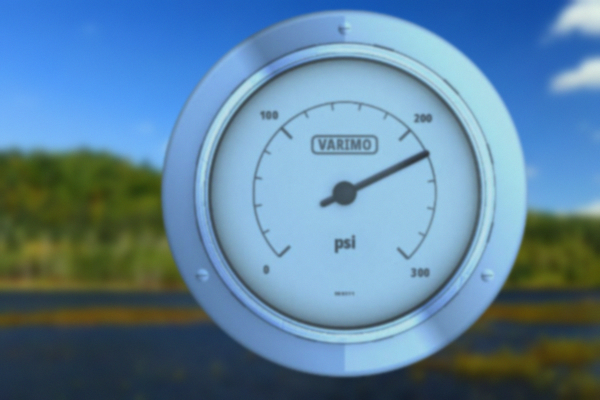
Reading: psi 220
